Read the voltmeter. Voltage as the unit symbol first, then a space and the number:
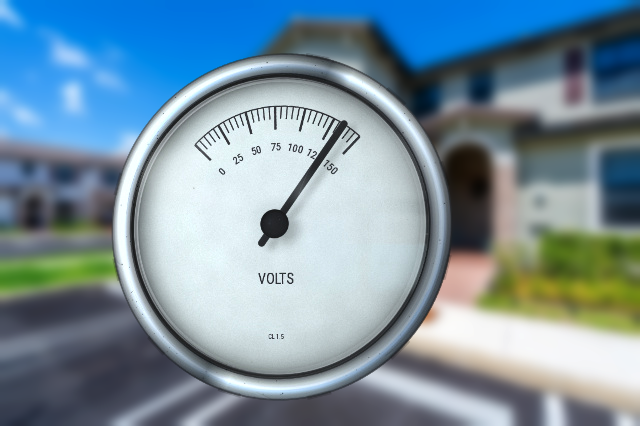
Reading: V 135
